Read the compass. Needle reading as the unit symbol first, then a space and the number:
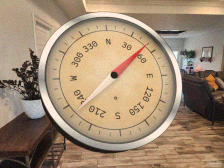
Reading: ° 50
